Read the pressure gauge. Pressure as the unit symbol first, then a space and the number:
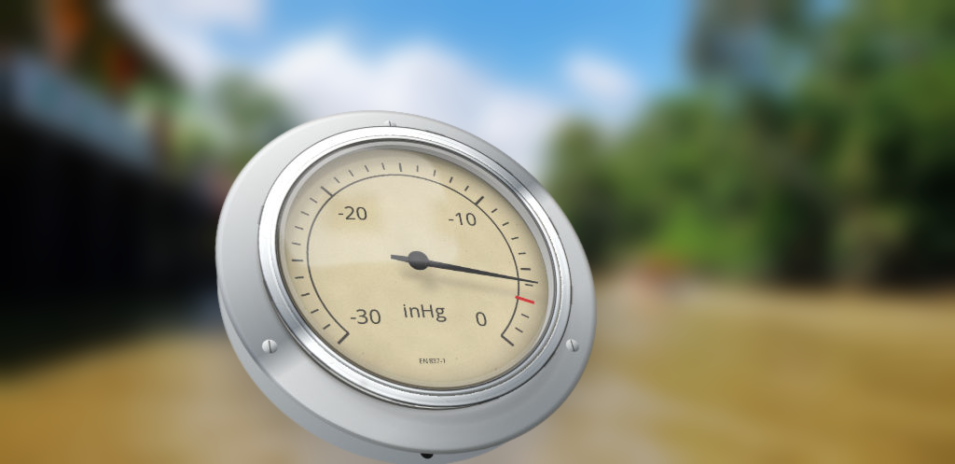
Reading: inHg -4
